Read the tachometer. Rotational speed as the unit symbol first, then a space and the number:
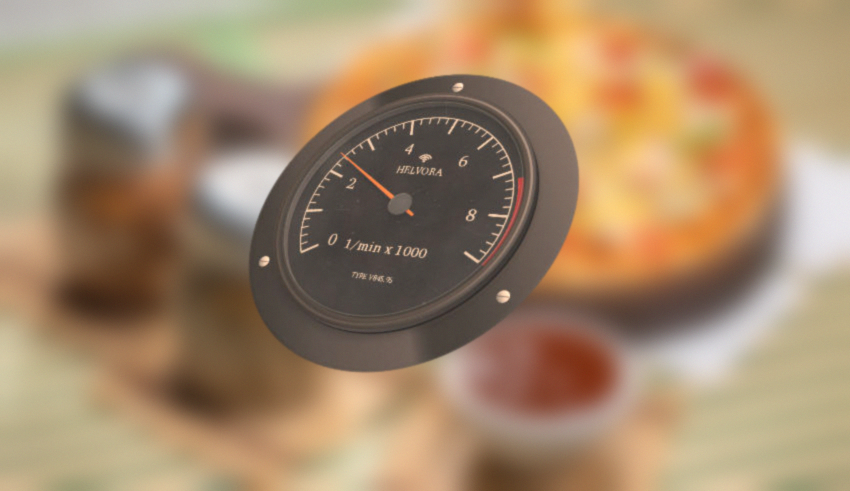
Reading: rpm 2400
